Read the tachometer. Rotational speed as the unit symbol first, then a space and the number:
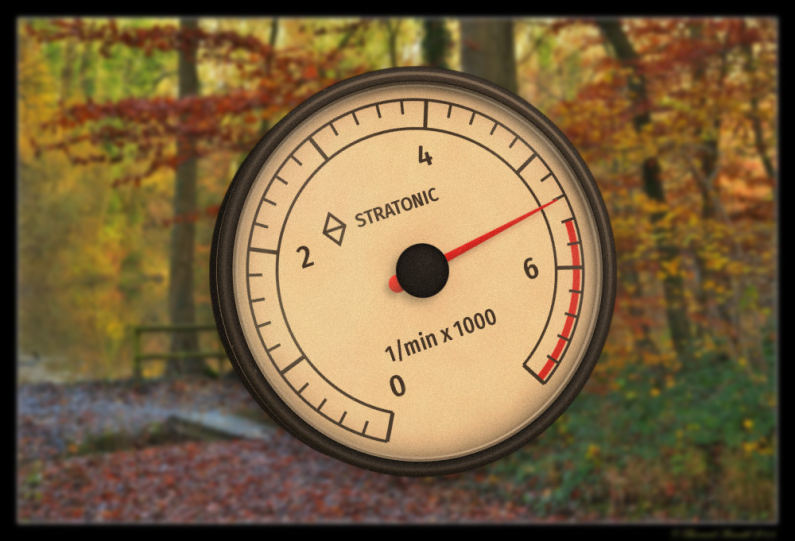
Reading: rpm 5400
